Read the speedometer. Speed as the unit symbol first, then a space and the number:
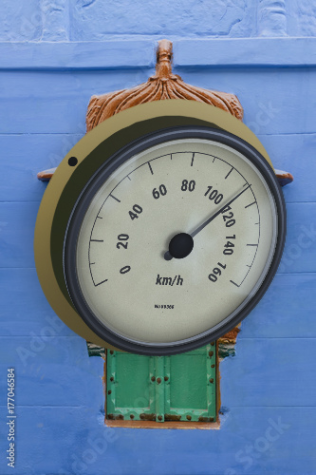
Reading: km/h 110
